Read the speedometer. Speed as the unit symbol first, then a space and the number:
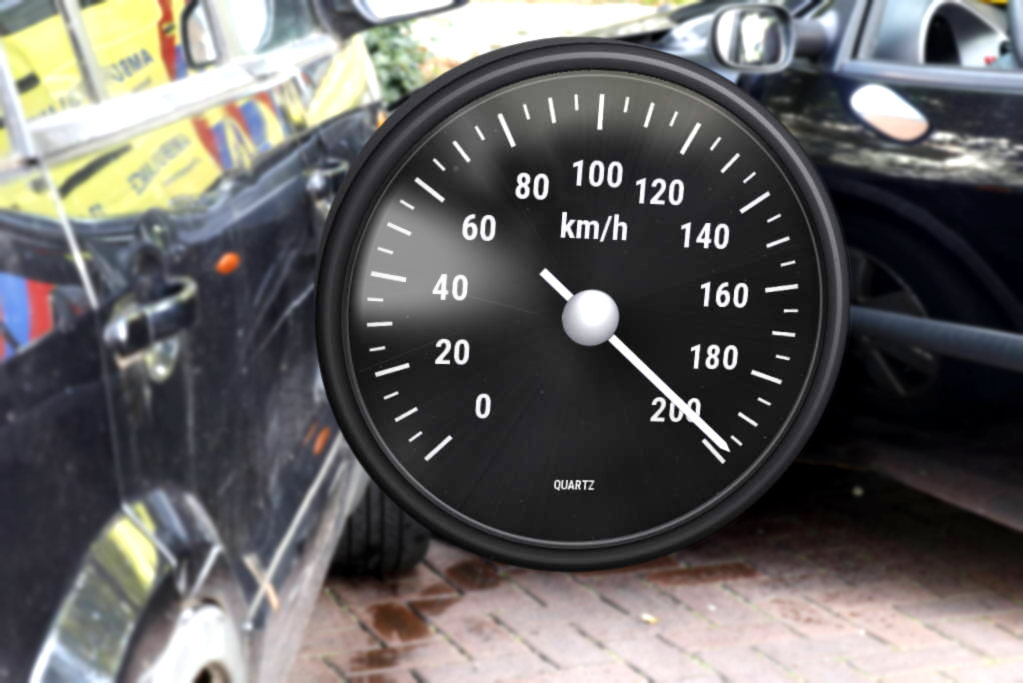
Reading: km/h 197.5
